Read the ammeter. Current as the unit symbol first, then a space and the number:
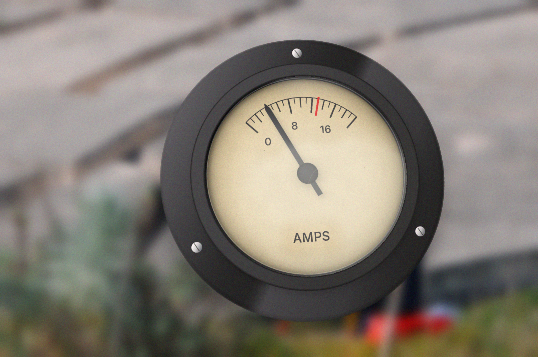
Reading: A 4
